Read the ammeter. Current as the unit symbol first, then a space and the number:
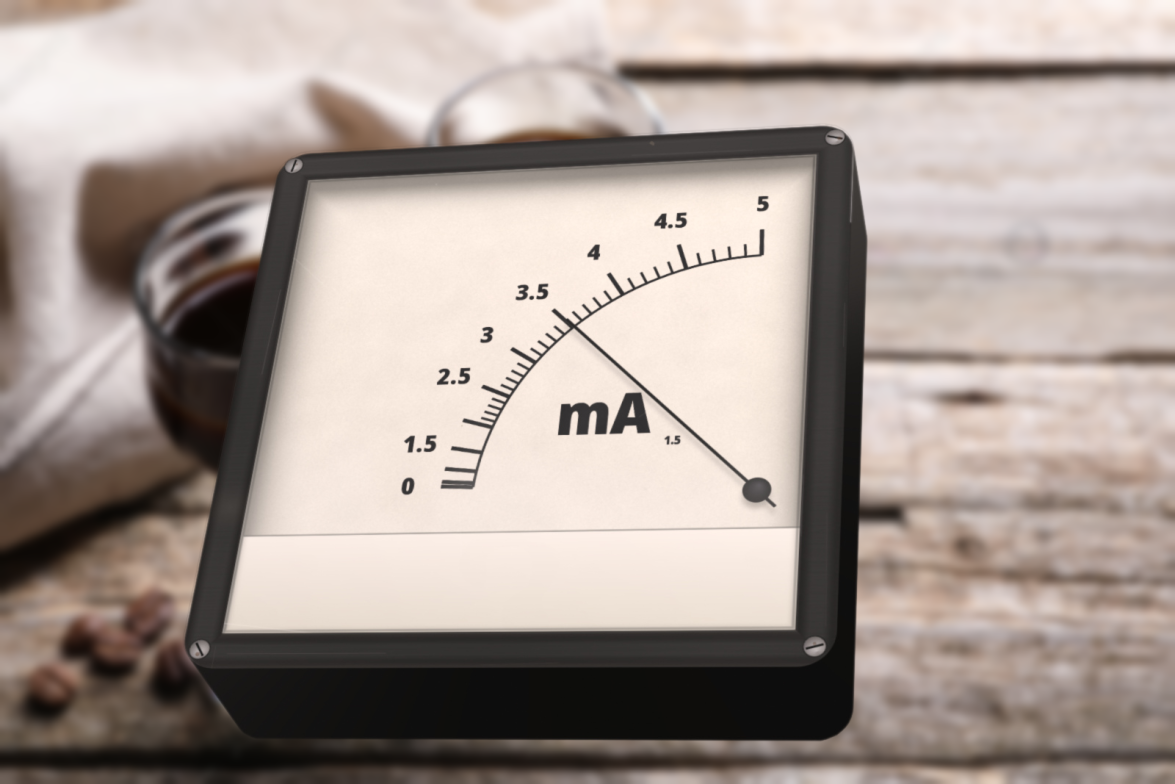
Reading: mA 3.5
